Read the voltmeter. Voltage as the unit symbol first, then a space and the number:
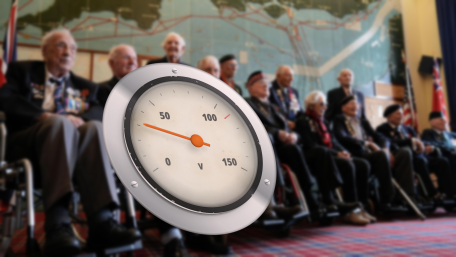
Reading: V 30
